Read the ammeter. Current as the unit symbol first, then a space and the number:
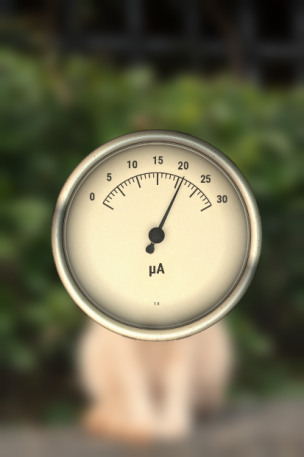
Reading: µA 21
